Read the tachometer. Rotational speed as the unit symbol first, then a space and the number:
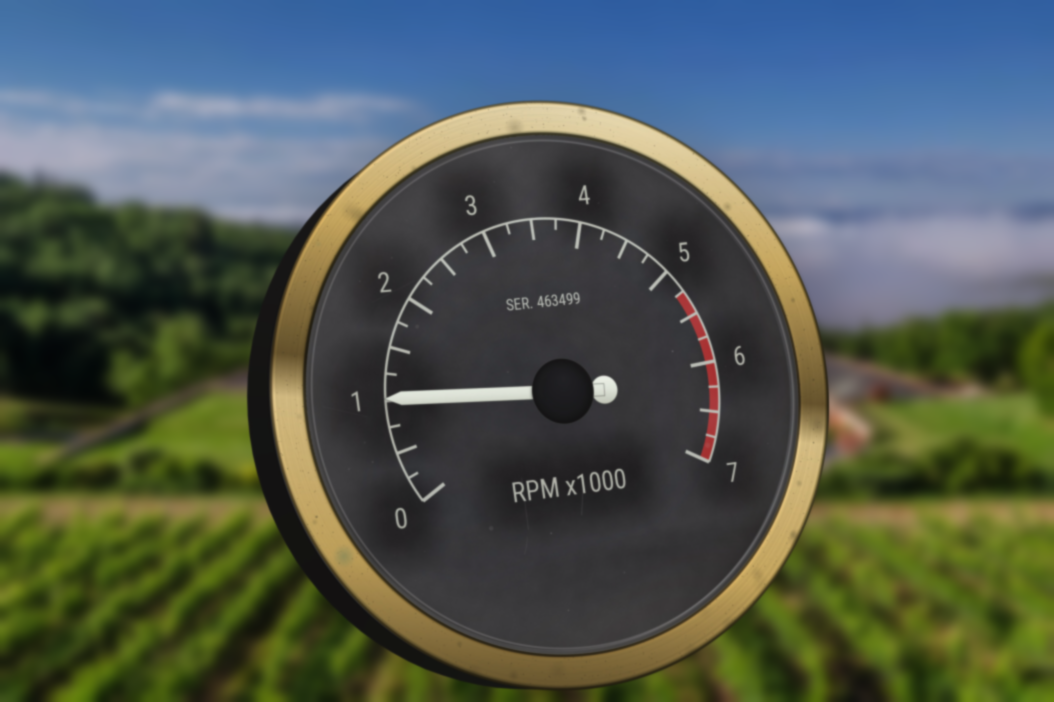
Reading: rpm 1000
